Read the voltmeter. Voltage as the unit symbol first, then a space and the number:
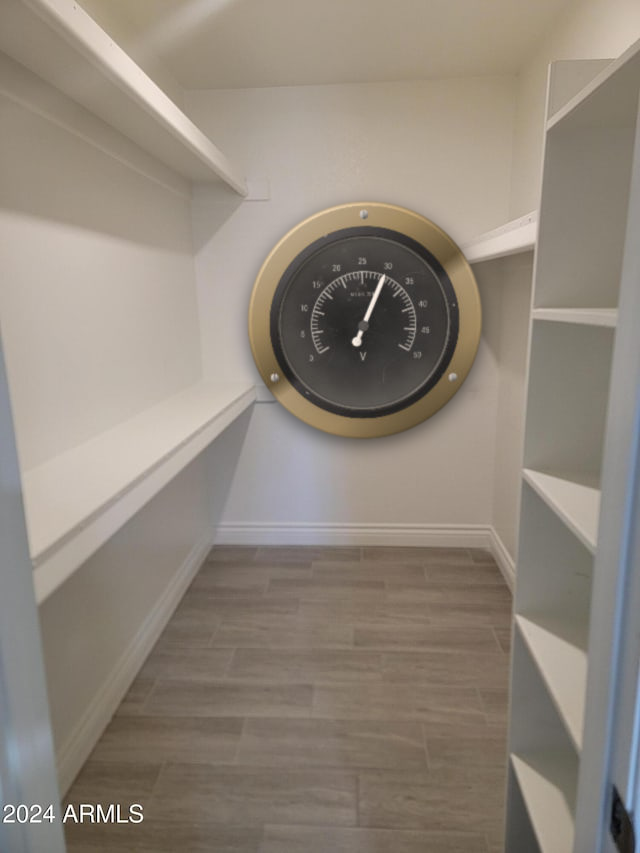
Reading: V 30
